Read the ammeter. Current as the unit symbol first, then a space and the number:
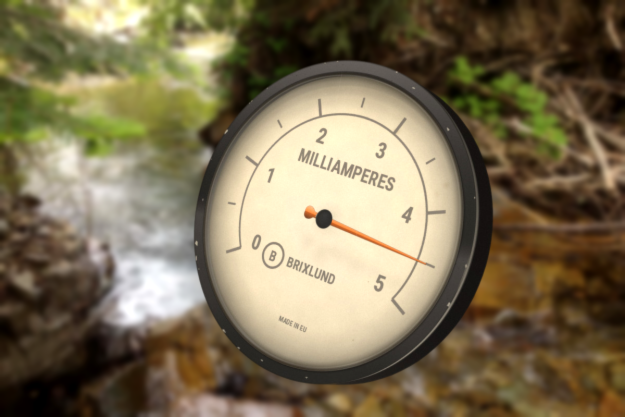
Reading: mA 4.5
